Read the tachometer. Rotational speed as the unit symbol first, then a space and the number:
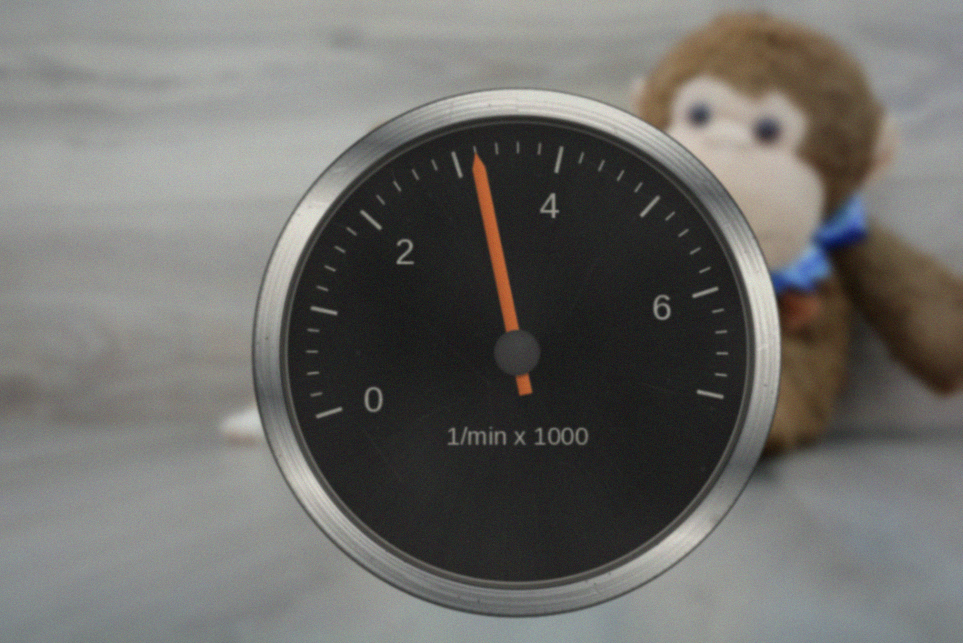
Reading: rpm 3200
